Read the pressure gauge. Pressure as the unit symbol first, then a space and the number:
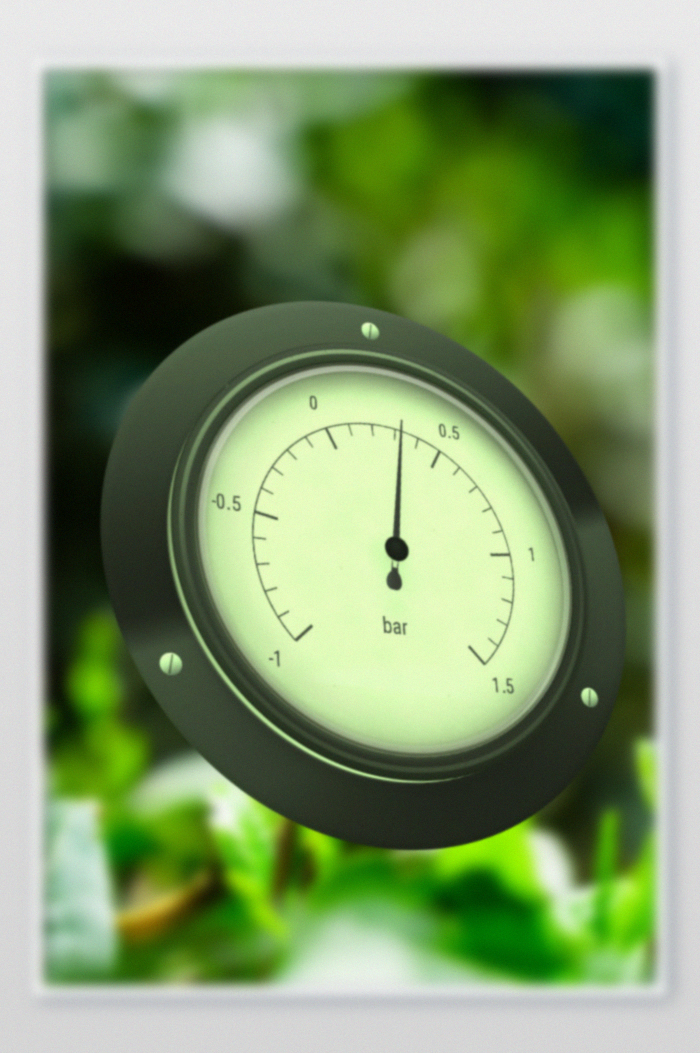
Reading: bar 0.3
